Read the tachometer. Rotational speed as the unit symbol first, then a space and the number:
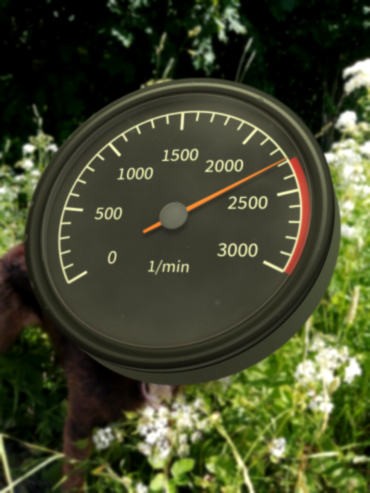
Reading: rpm 2300
